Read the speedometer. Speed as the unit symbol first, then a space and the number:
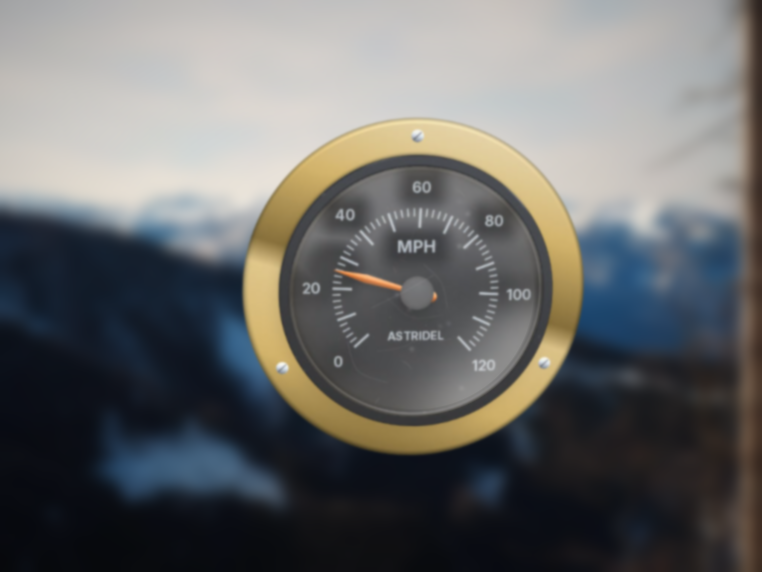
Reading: mph 26
